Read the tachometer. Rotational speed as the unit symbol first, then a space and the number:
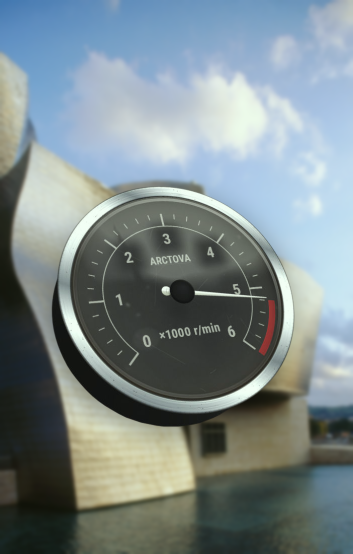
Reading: rpm 5200
